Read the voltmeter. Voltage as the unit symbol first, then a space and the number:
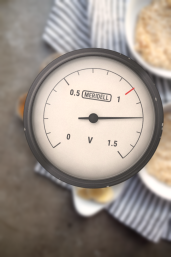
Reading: V 1.2
